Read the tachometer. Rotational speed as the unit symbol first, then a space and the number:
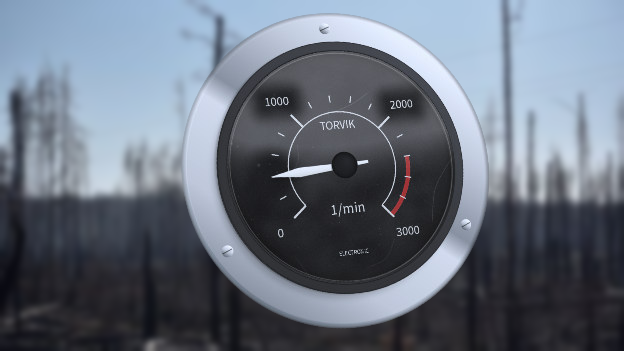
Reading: rpm 400
